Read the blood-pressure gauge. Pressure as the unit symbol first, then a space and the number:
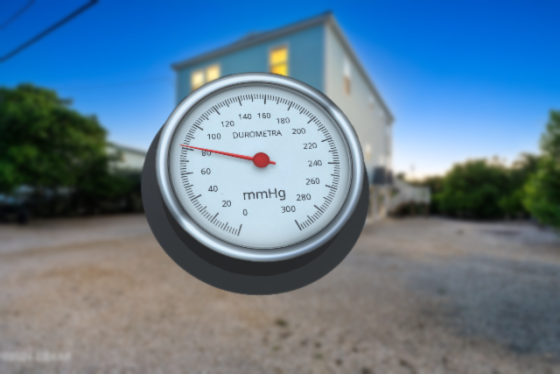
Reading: mmHg 80
